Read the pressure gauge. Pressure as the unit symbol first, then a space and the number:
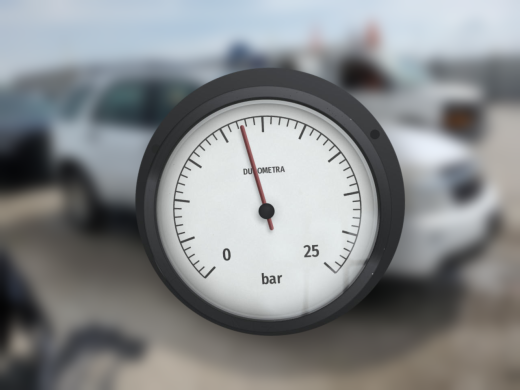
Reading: bar 11.25
